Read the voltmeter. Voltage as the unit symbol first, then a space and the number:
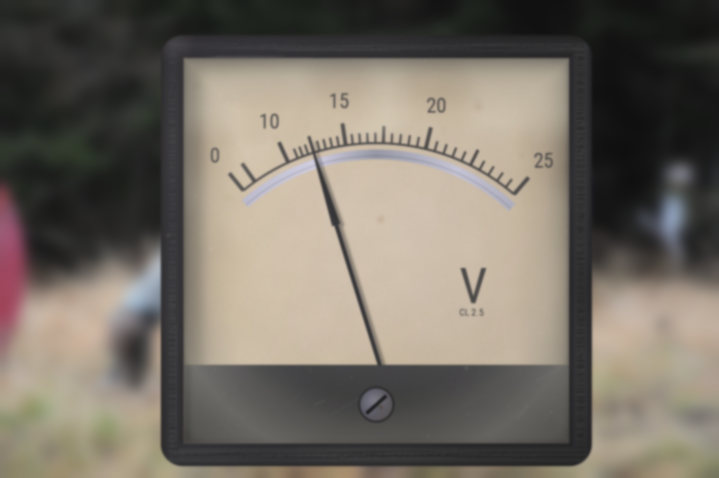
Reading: V 12.5
